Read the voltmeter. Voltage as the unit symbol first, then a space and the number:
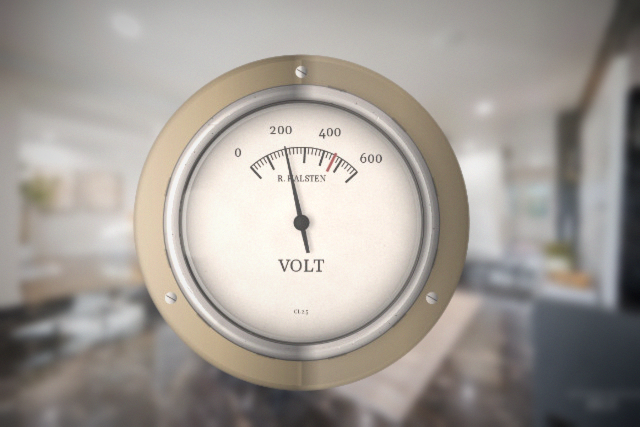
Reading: V 200
